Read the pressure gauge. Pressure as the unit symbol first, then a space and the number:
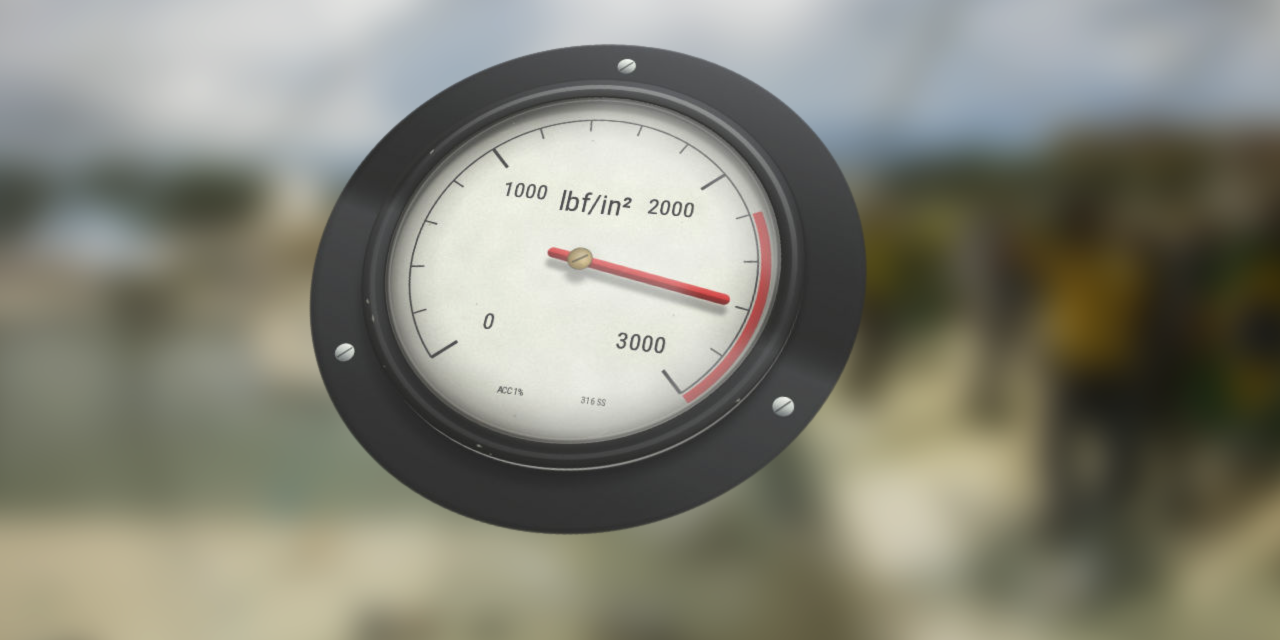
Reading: psi 2600
